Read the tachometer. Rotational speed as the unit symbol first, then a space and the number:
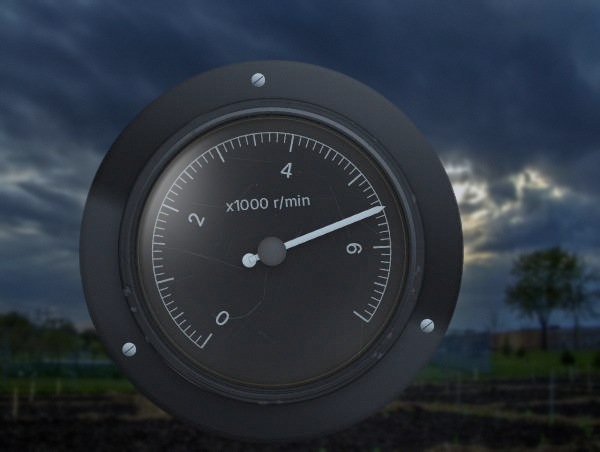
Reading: rpm 5500
